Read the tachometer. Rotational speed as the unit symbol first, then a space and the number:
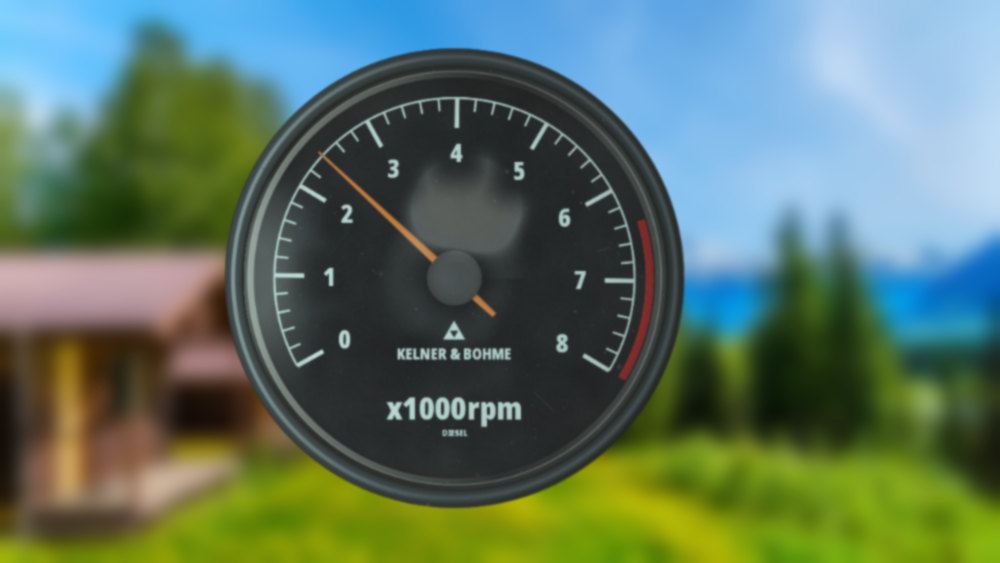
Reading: rpm 2400
